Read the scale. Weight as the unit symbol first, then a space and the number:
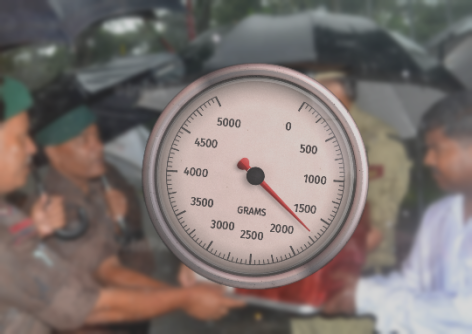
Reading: g 1700
